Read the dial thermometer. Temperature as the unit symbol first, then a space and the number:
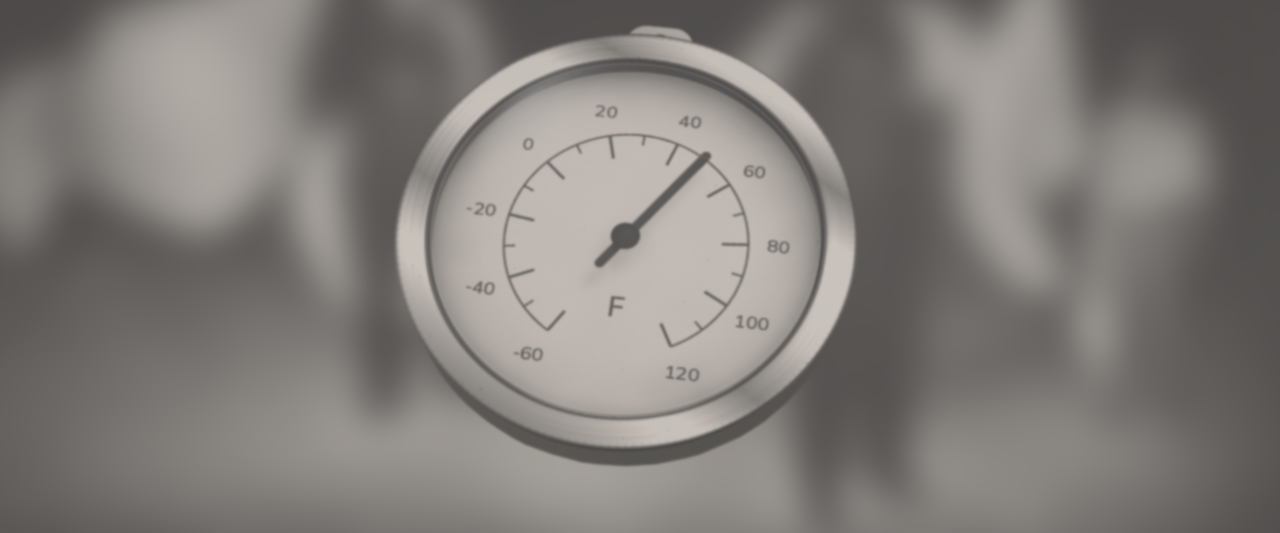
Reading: °F 50
